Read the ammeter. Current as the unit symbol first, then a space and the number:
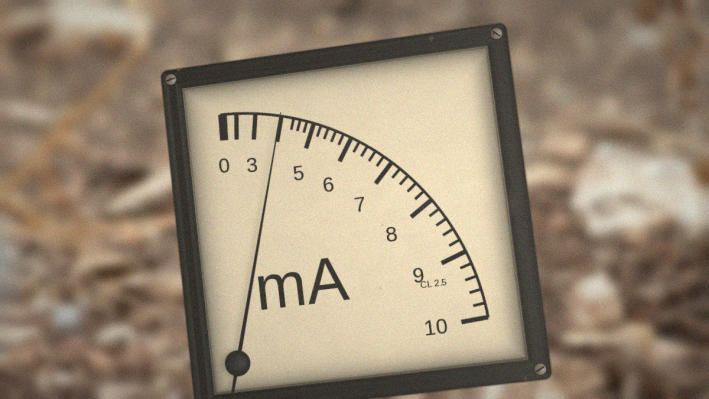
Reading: mA 4
